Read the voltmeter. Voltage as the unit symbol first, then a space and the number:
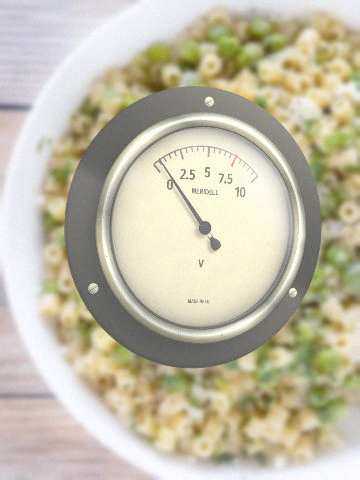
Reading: V 0.5
